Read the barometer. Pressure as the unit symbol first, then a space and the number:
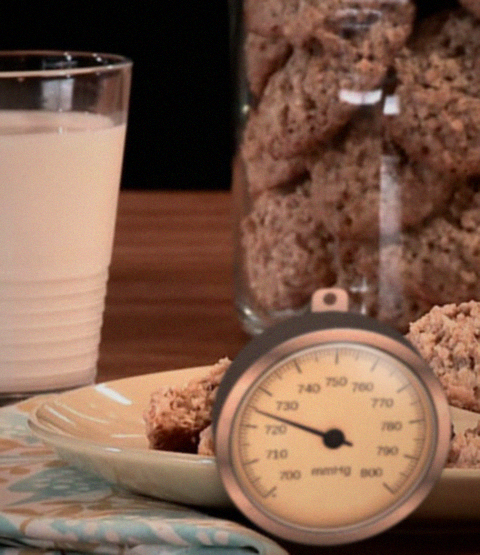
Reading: mmHg 725
